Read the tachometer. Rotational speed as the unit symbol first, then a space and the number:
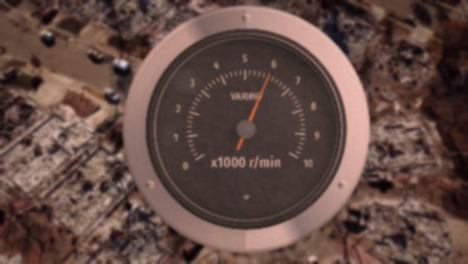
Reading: rpm 6000
